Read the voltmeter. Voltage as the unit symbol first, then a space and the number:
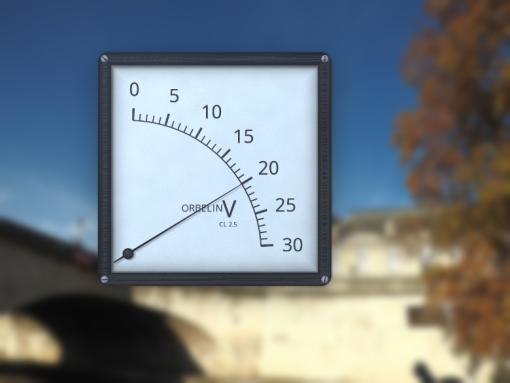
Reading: V 20
